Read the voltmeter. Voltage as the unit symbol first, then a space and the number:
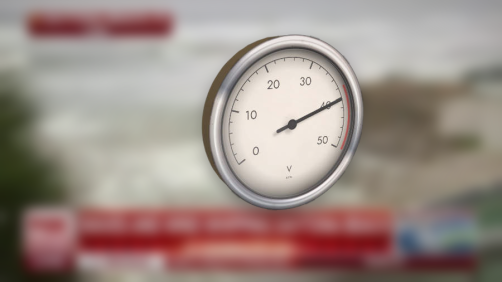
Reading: V 40
